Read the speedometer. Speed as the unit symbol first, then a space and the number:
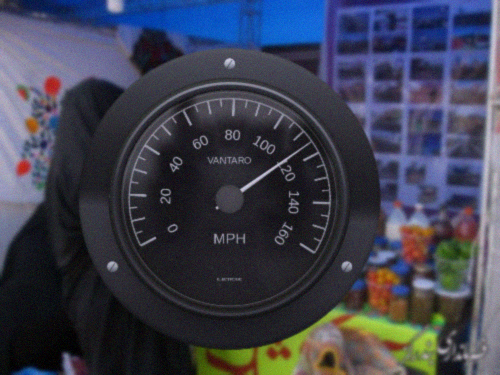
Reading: mph 115
